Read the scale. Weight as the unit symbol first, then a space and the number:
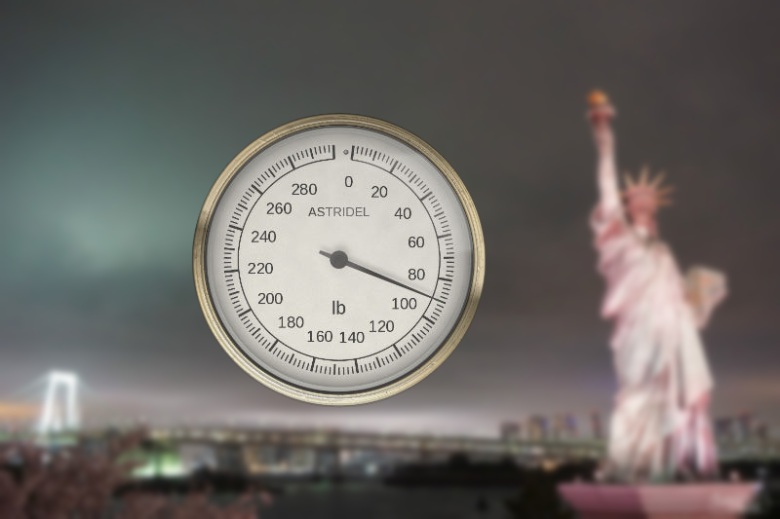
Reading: lb 90
